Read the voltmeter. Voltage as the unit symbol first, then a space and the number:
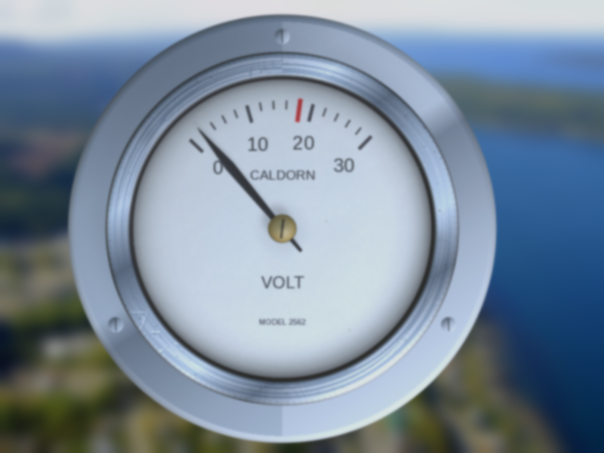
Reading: V 2
